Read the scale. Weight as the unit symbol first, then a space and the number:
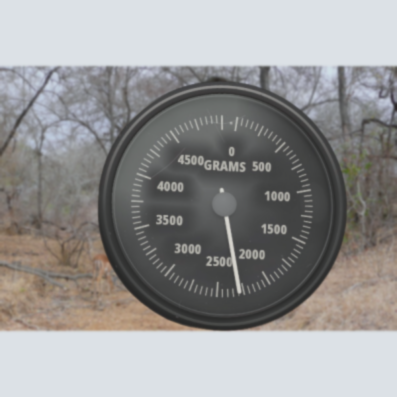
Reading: g 2300
